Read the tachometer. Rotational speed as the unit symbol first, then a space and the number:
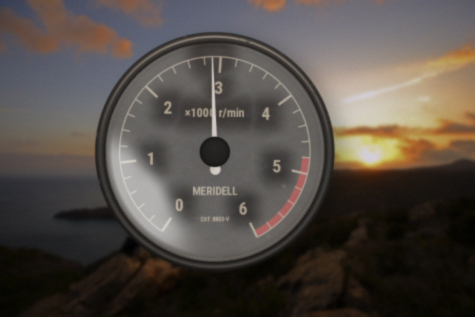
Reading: rpm 2900
